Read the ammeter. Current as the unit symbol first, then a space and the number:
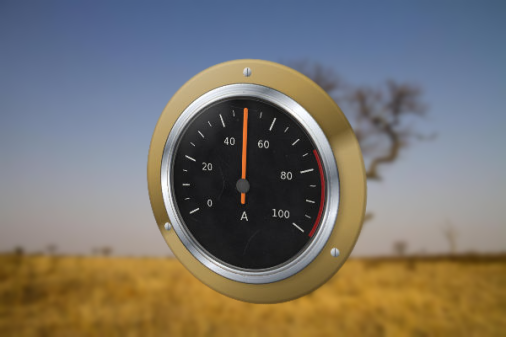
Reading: A 50
